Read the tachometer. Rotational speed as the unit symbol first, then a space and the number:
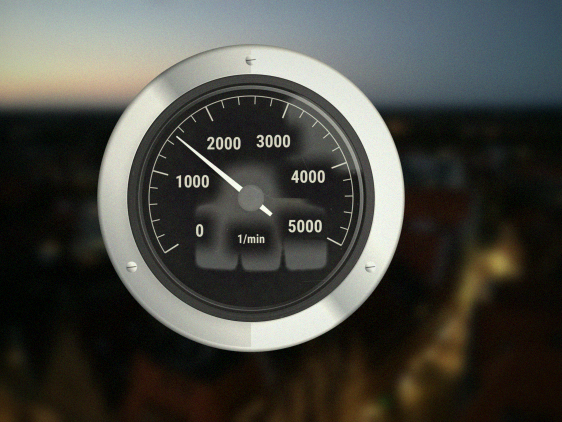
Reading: rpm 1500
